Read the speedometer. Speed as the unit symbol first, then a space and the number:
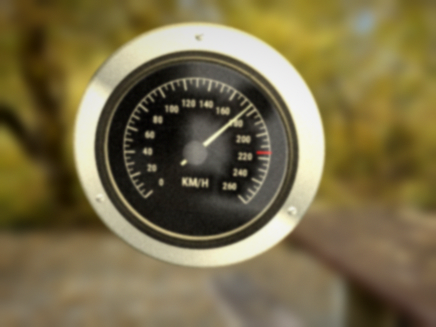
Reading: km/h 175
